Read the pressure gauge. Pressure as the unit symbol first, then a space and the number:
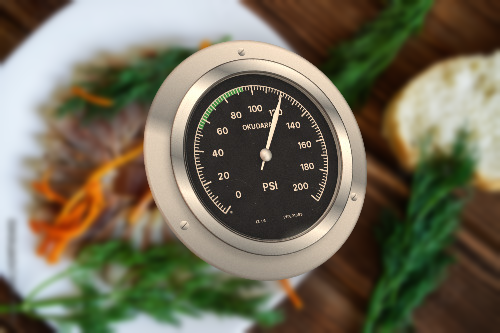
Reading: psi 120
